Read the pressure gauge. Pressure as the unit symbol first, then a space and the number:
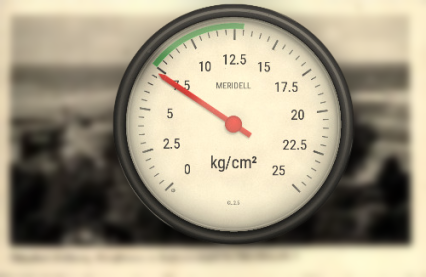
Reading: kg/cm² 7.25
